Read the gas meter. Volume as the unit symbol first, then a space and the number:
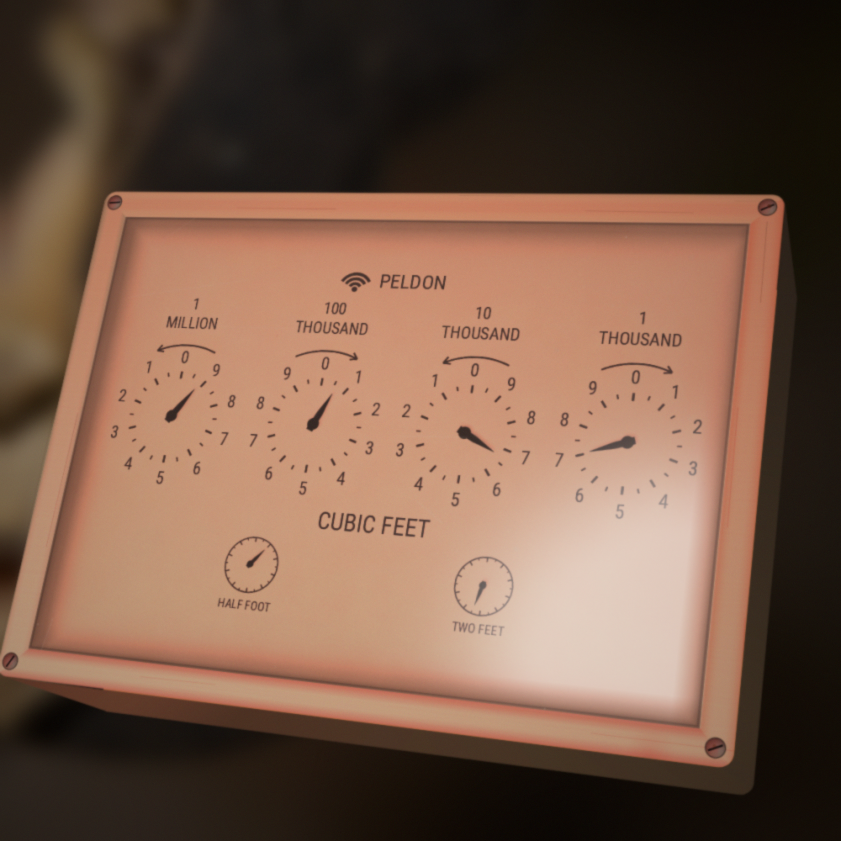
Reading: ft³ 906700
